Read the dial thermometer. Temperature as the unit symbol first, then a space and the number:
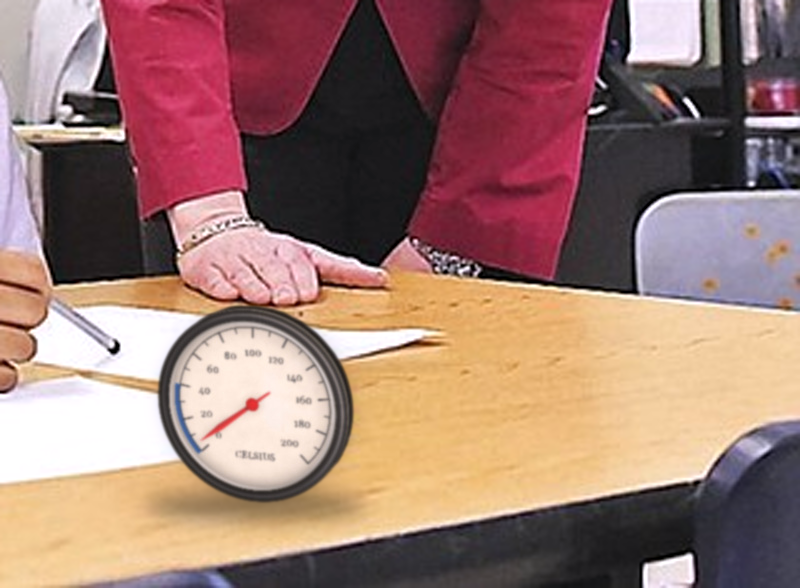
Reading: °C 5
